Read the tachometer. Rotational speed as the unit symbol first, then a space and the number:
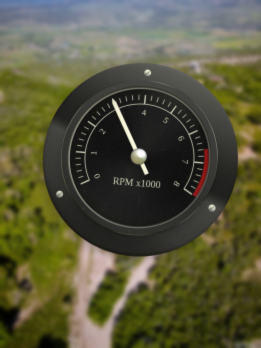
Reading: rpm 3000
